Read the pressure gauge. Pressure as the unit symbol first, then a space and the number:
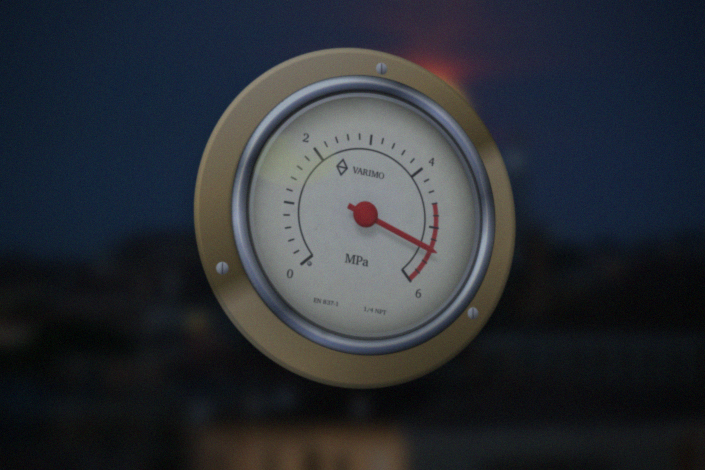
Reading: MPa 5.4
